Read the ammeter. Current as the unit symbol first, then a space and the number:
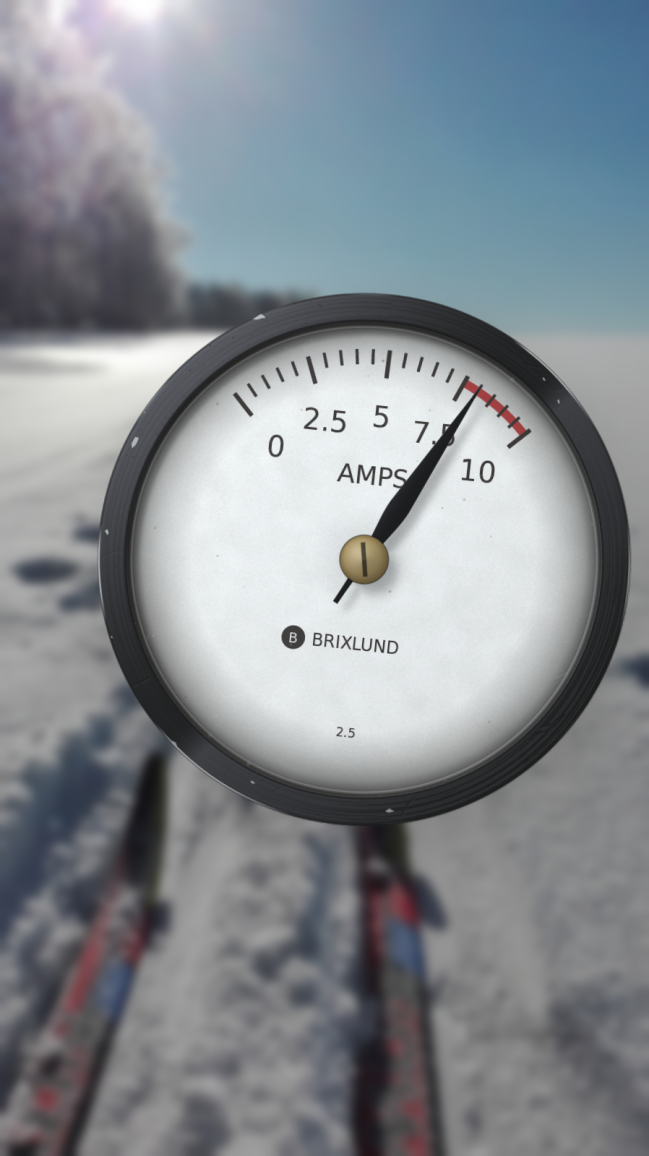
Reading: A 8
